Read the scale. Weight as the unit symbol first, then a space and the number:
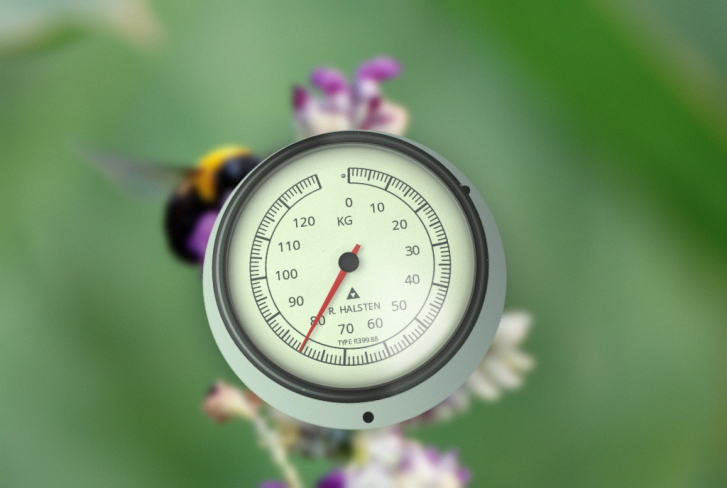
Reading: kg 80
